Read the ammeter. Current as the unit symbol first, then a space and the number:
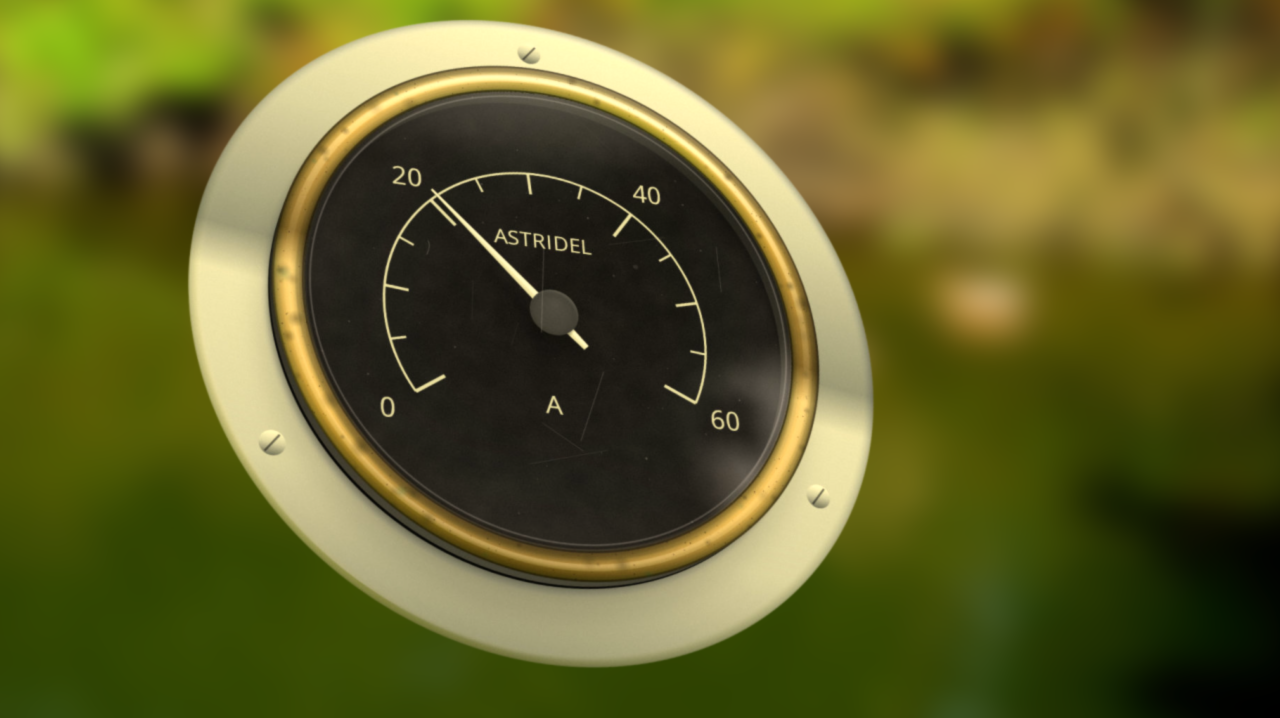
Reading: A 20
